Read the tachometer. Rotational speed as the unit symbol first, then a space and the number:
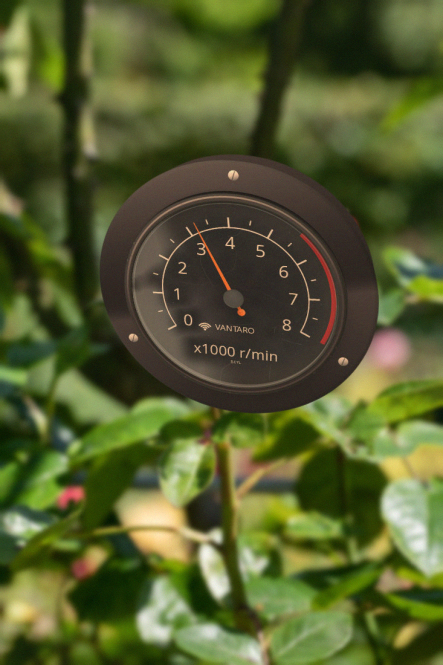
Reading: rpm 3250
